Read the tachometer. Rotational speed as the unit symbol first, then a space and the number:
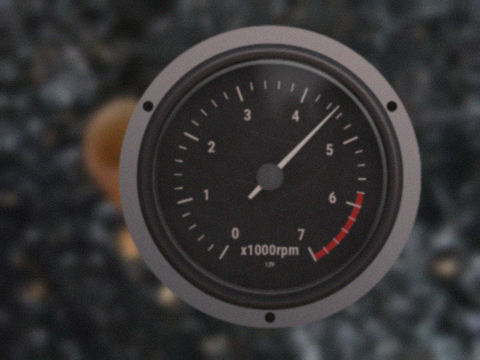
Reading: rpm 4500
